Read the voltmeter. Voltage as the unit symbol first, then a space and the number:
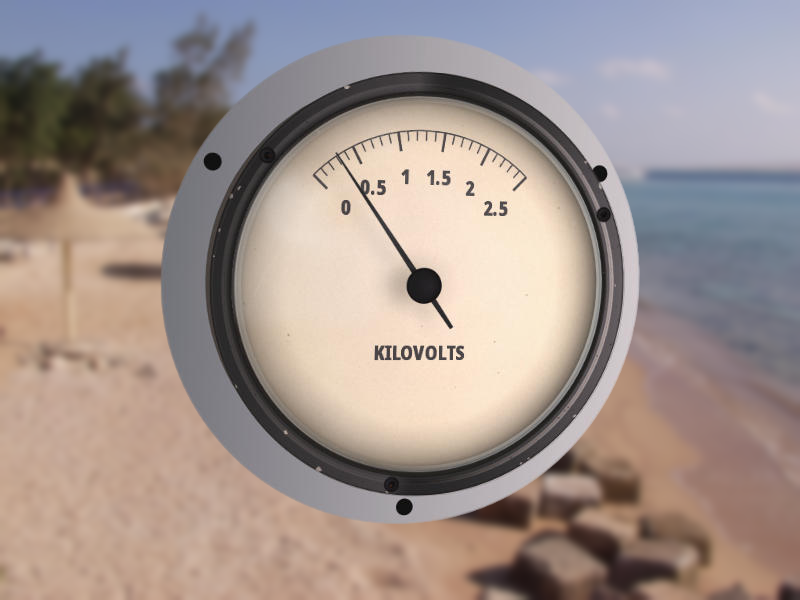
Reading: kV 0.3
